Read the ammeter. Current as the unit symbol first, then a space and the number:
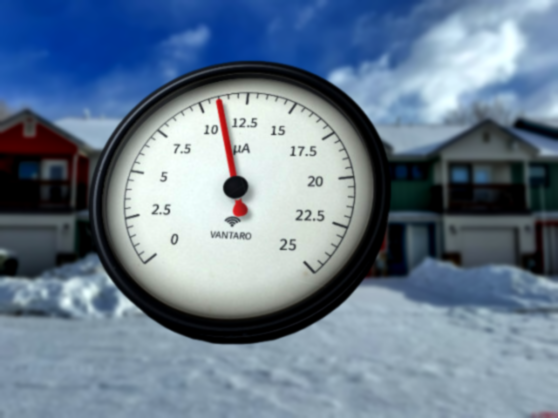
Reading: µA 11
